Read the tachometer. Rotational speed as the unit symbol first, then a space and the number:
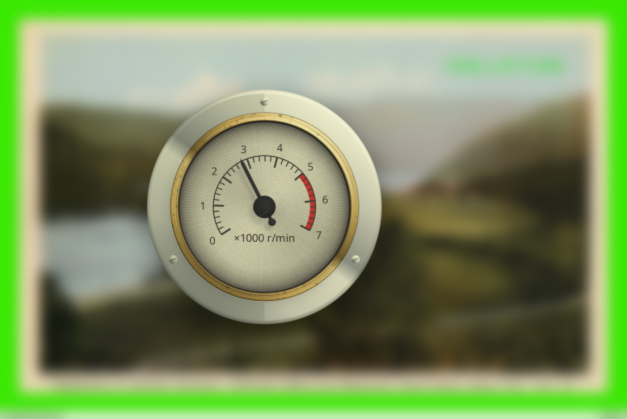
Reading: rpm 2800
